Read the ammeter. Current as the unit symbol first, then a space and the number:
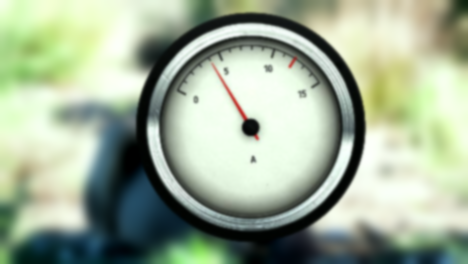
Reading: A 4
